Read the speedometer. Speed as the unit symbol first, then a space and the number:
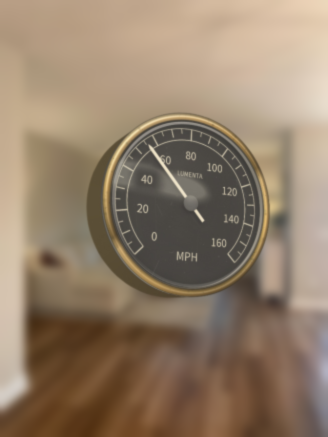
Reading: mph 55
